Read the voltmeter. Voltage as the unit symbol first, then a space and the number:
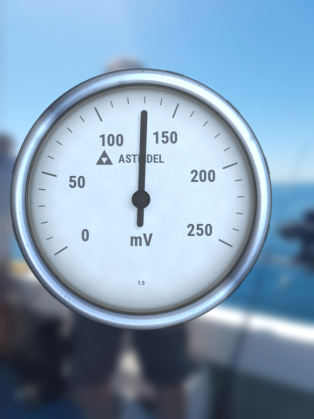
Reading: mV 130
